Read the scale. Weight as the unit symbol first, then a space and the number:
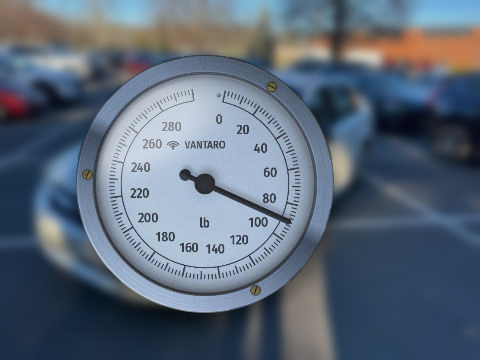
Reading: lb 90
